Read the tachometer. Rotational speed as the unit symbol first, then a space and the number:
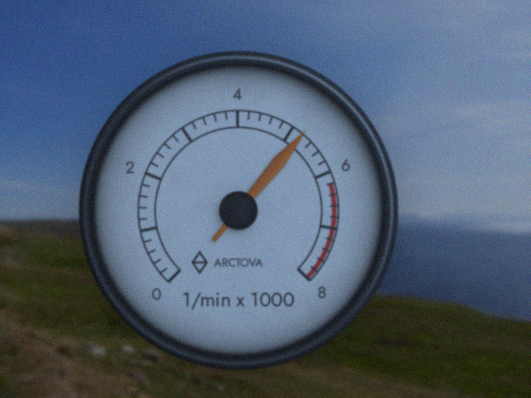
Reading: rpm 5200
